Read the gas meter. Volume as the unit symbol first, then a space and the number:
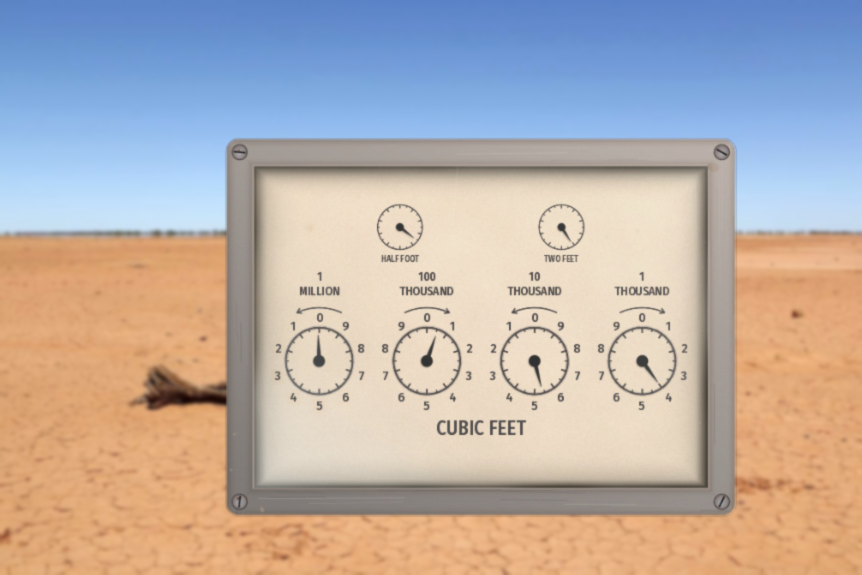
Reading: ft³ 5400
